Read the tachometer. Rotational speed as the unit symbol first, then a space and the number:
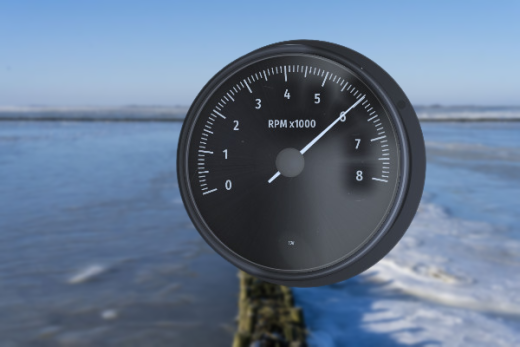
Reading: rpm 6000
